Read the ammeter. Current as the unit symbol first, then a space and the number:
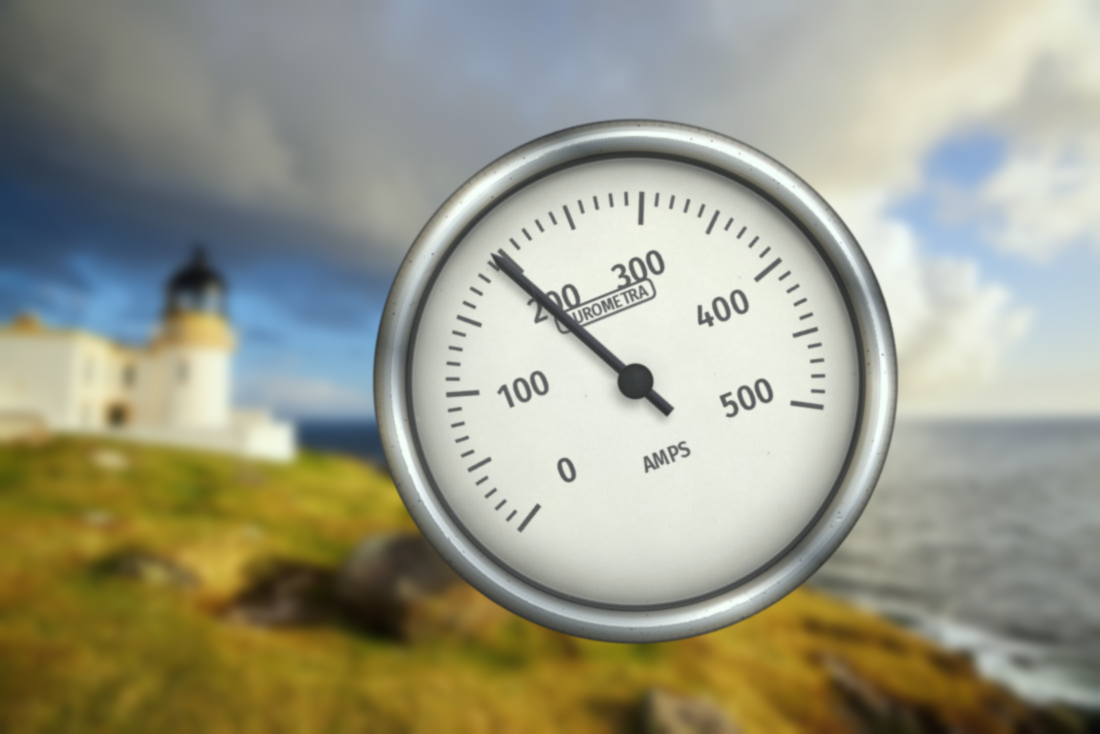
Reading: A 195
